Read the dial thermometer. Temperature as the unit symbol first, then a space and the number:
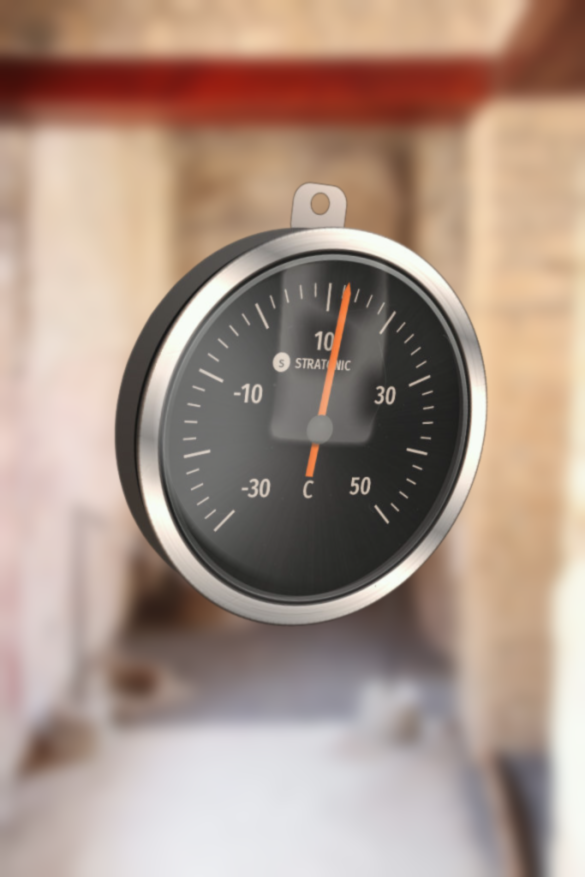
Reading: °C 12
